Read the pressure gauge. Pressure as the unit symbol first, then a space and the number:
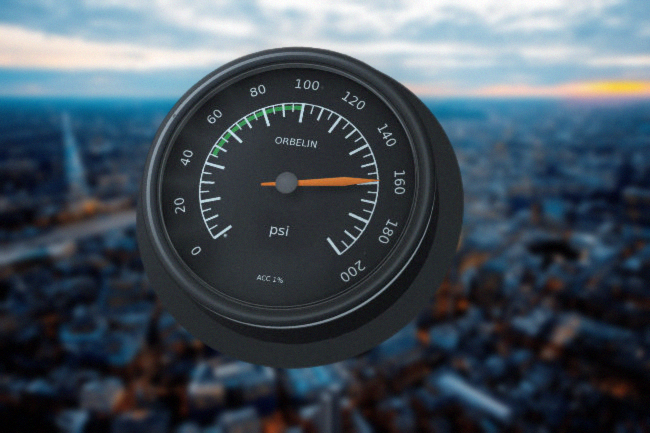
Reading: psi 160
